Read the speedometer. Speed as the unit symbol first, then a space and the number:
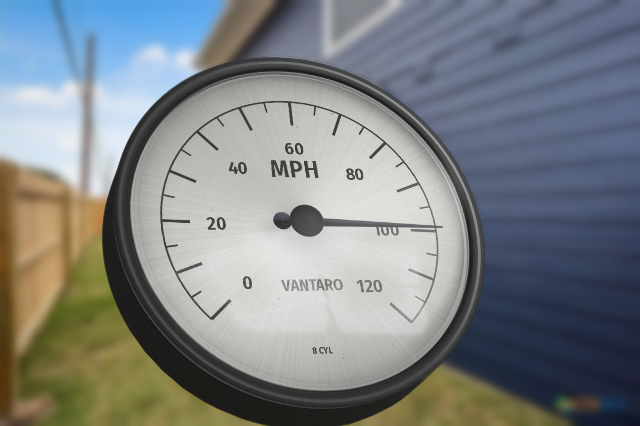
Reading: mph 100
